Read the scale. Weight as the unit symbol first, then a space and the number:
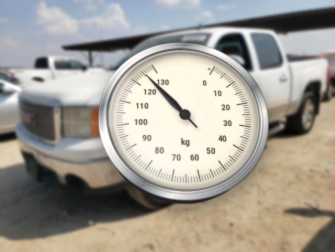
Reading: kg 125
